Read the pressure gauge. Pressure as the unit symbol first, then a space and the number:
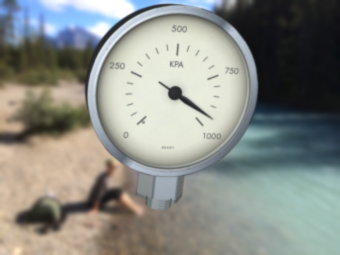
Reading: kPa 950
